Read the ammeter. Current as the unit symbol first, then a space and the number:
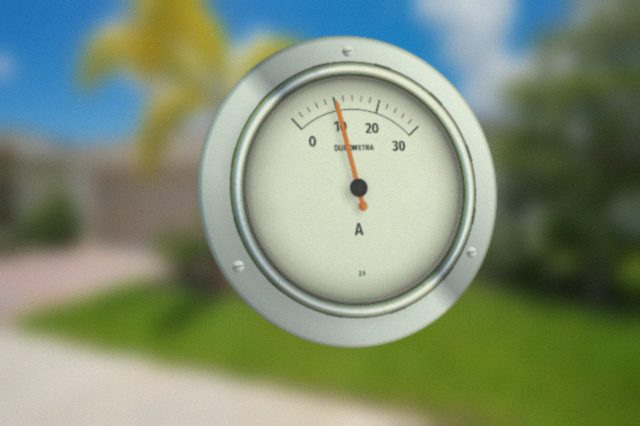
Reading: A 10
